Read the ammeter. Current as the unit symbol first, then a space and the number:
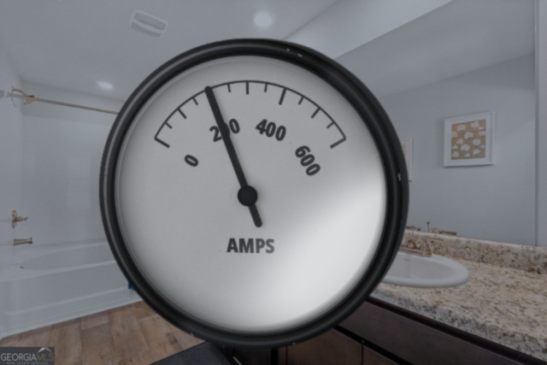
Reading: A 200
